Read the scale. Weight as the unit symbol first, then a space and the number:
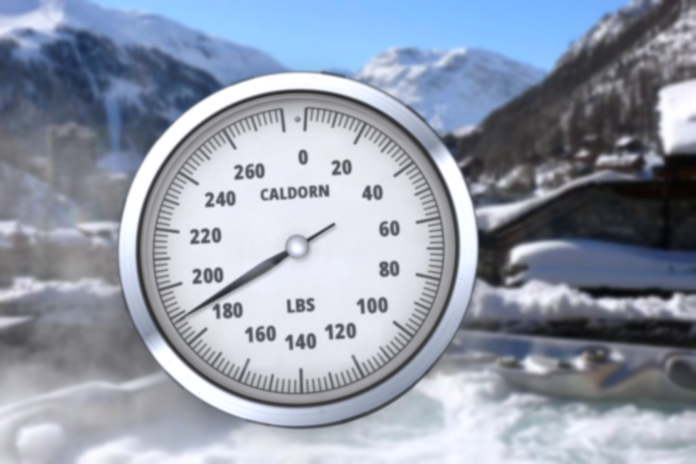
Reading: lb 188
